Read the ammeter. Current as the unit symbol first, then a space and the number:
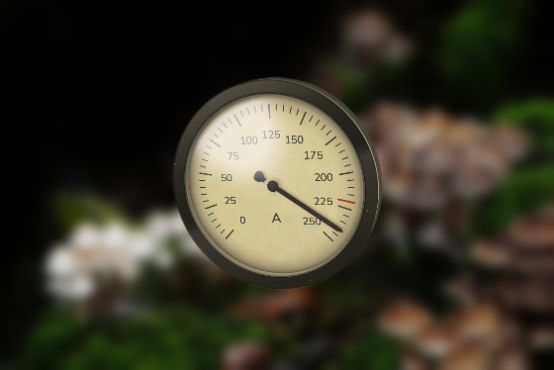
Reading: A 240
